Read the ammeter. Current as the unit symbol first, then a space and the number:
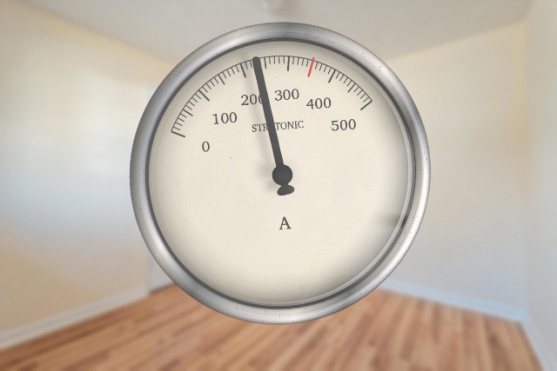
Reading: A 230
